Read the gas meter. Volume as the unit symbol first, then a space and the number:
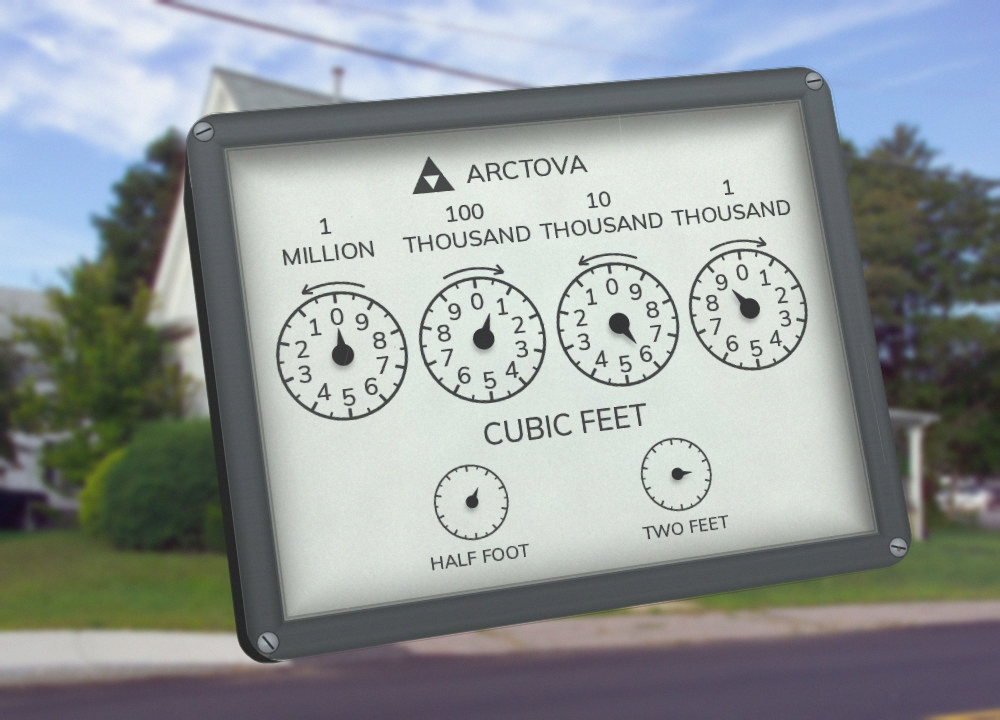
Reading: ft³ 5900
